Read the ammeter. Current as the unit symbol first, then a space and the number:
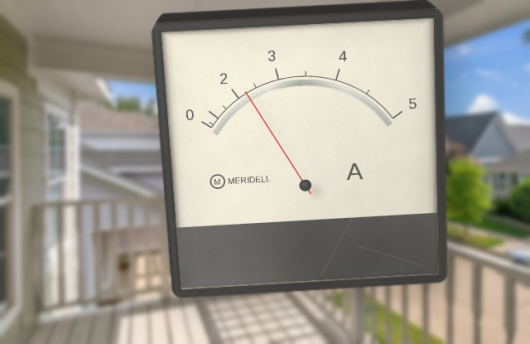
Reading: A 2.25
